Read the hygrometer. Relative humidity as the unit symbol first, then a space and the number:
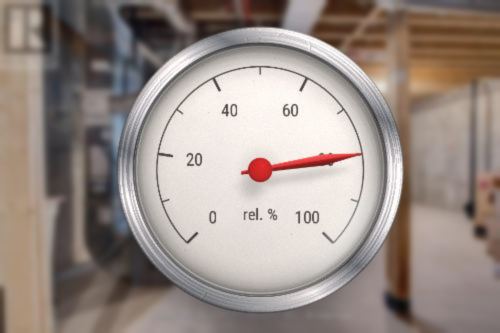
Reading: % 80
